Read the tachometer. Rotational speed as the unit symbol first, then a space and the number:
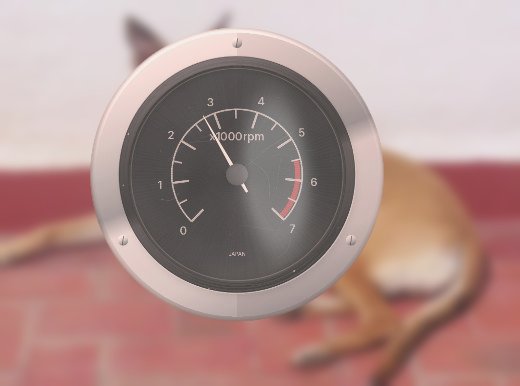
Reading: rpm 2750
